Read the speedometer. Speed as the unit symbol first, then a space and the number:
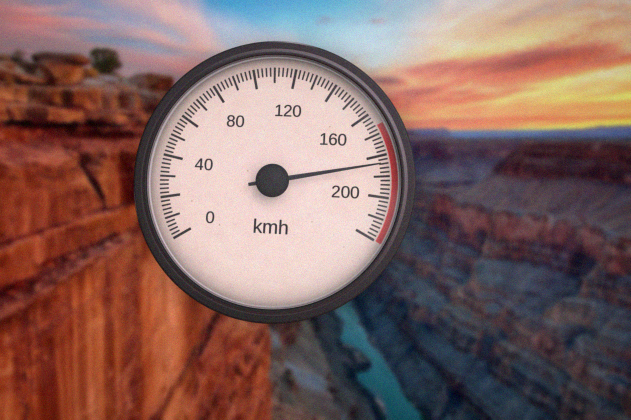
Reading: km/h 184
